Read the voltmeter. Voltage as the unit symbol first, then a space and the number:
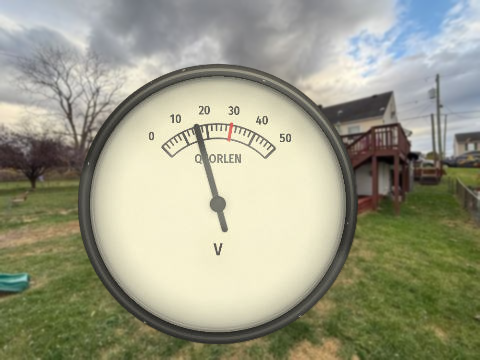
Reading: V 16
